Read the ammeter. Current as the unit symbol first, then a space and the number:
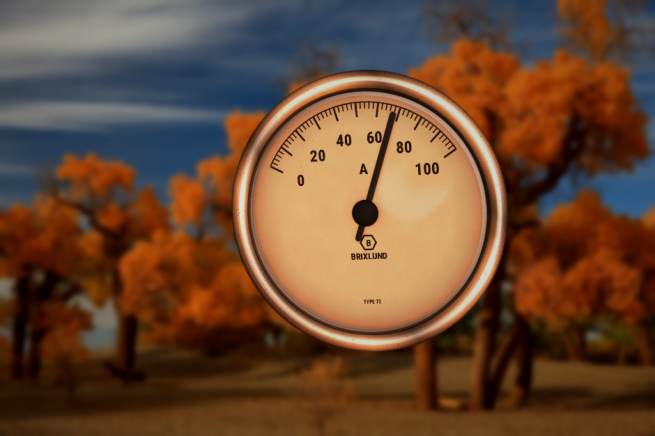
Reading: A 68
